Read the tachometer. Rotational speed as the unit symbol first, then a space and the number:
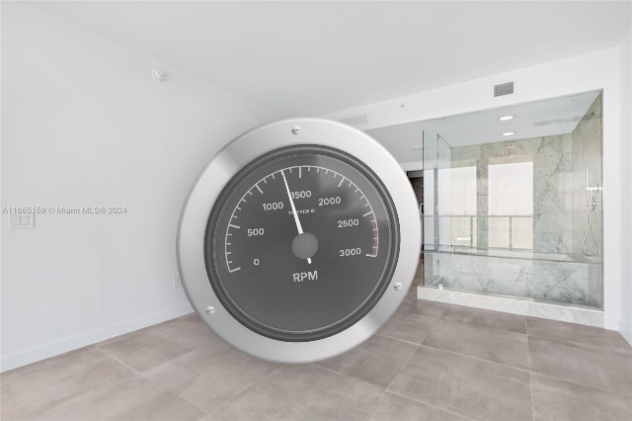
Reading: rpm 1300
